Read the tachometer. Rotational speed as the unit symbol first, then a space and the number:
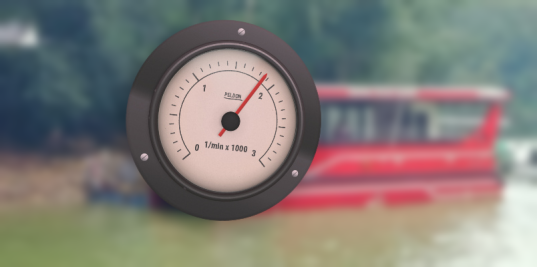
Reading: rpm 1850
